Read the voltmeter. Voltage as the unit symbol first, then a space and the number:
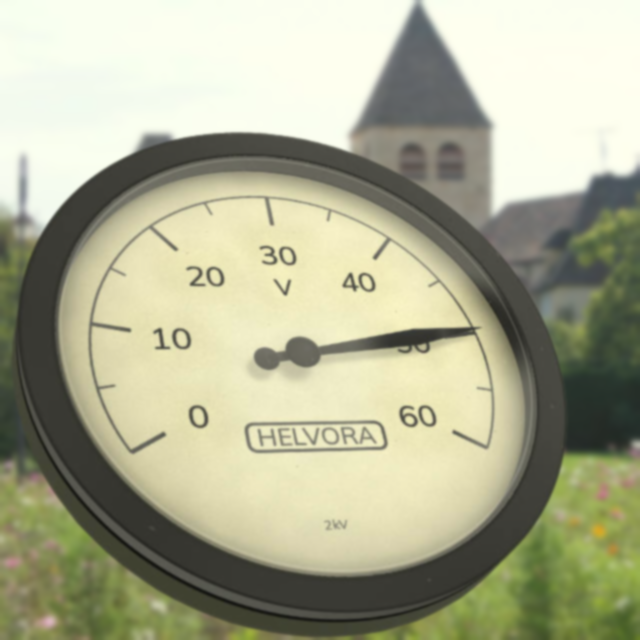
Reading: V 50
